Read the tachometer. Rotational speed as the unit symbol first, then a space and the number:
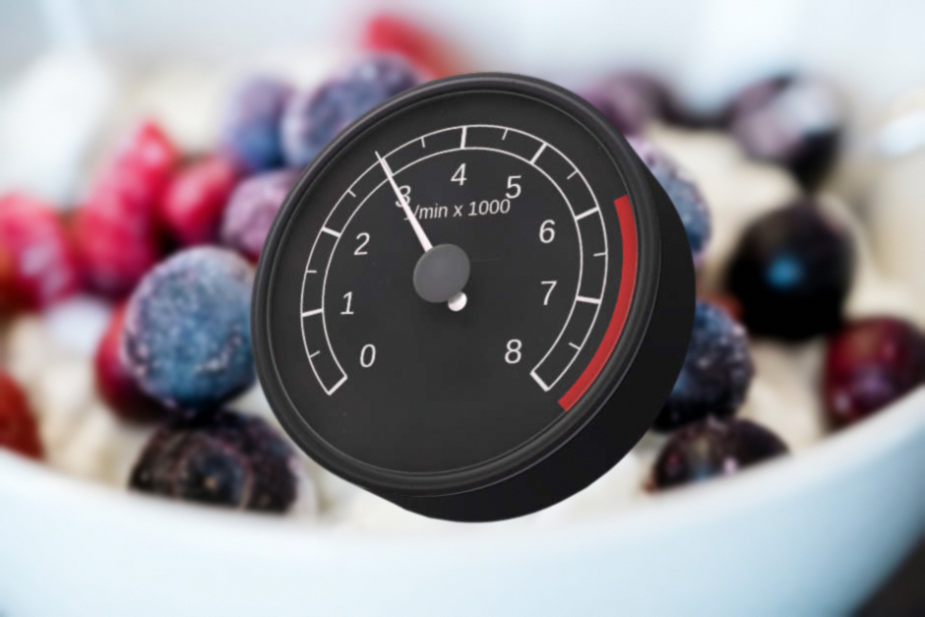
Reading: rpm 3000
